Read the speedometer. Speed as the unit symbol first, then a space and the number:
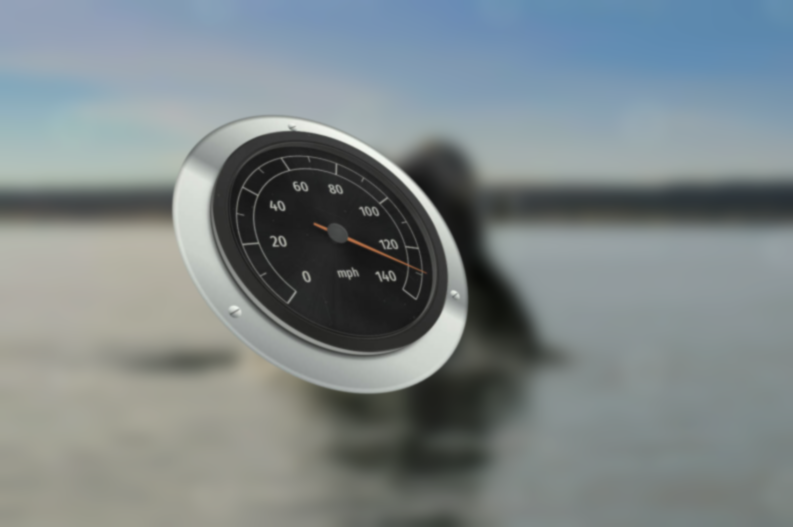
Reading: mph 130
